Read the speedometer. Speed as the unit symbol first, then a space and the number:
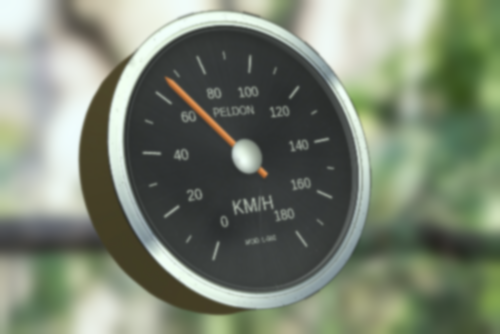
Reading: km/h 65
